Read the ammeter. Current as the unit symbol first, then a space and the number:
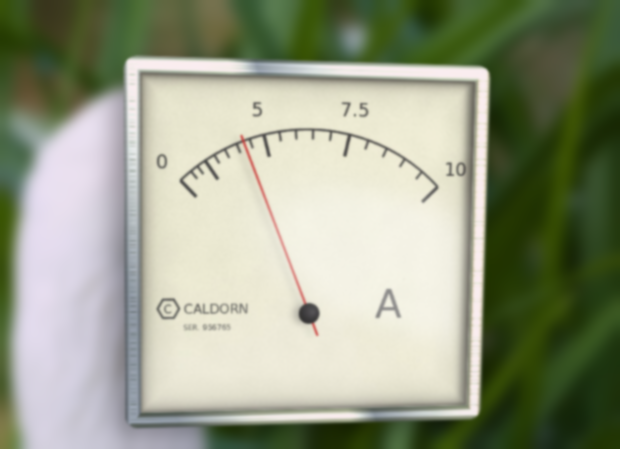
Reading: A 4.25
